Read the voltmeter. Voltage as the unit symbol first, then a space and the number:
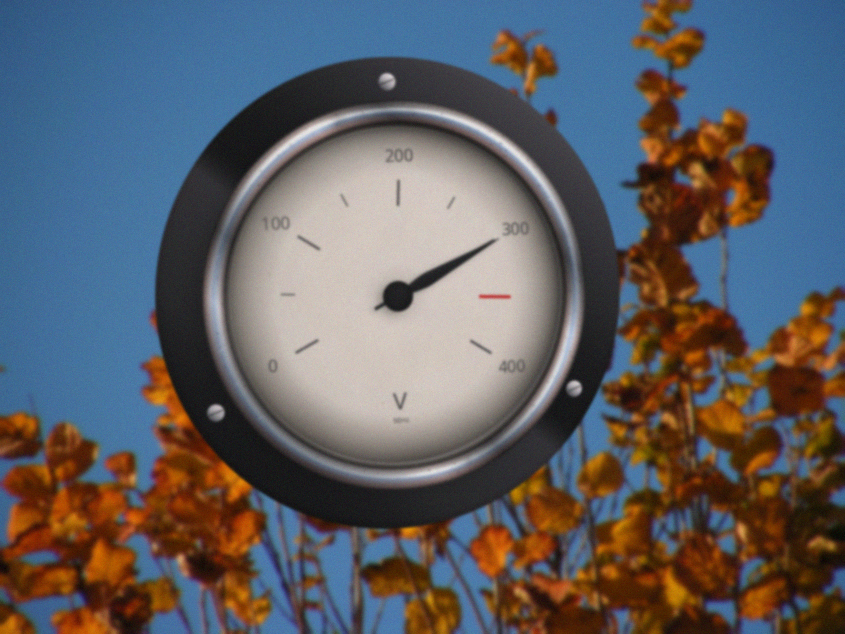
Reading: V 300
